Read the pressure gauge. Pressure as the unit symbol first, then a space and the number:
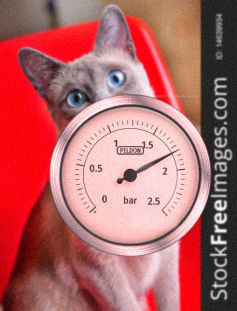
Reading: bar 1.8
